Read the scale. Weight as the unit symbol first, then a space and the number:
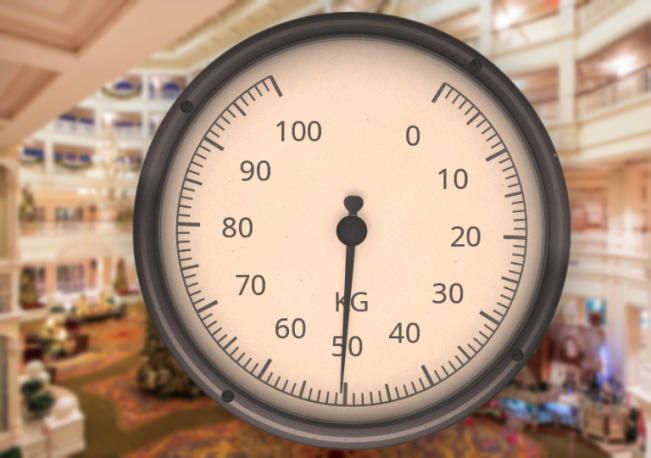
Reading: kg 50.5
